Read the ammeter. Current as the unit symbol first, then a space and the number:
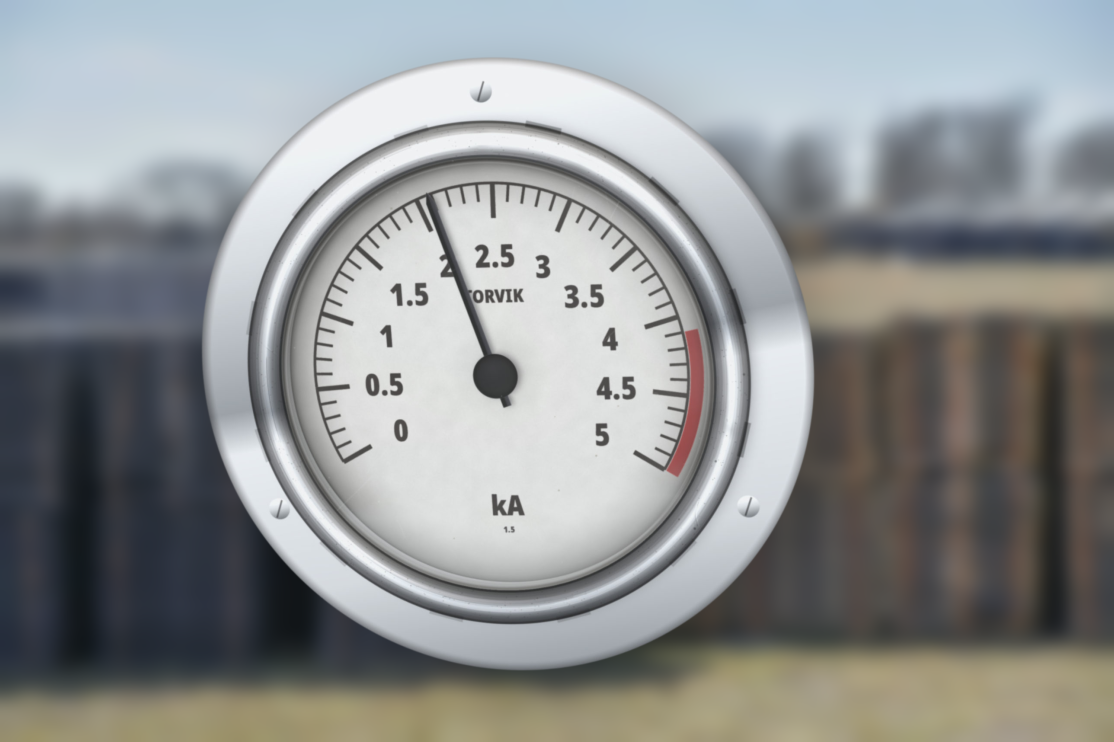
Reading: kA 2.1
